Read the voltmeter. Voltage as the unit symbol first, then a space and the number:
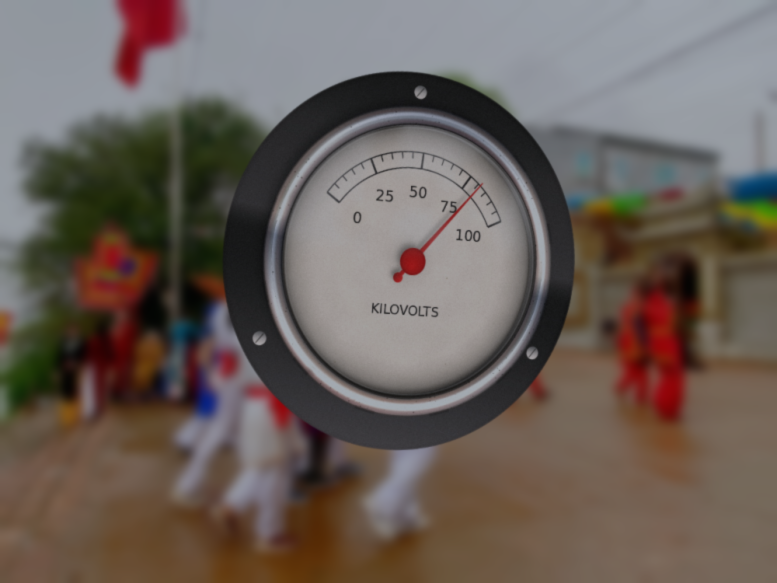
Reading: kV 80
